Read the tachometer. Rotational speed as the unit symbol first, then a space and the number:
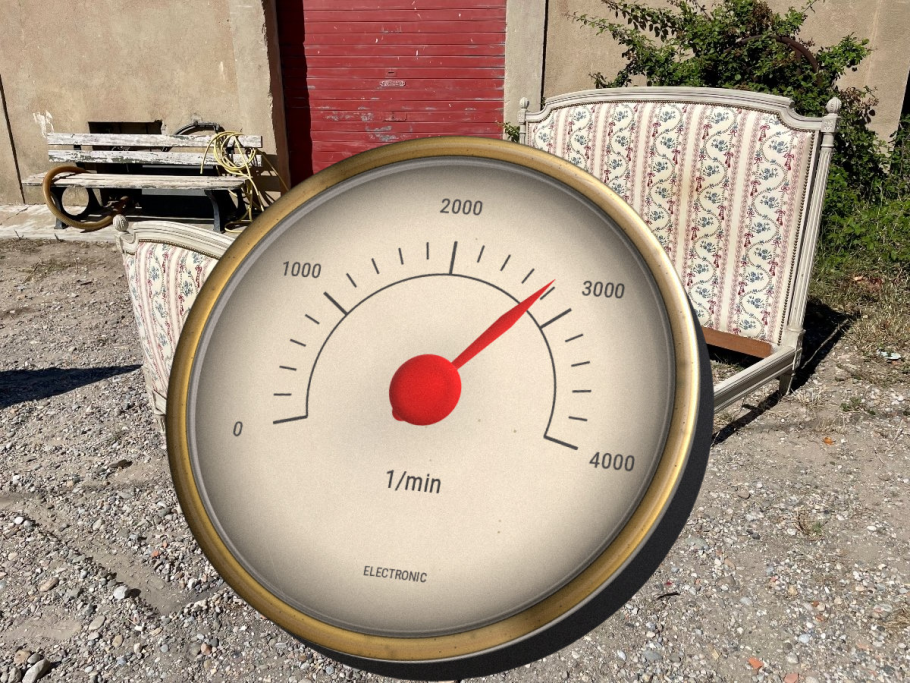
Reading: rpm 2800
